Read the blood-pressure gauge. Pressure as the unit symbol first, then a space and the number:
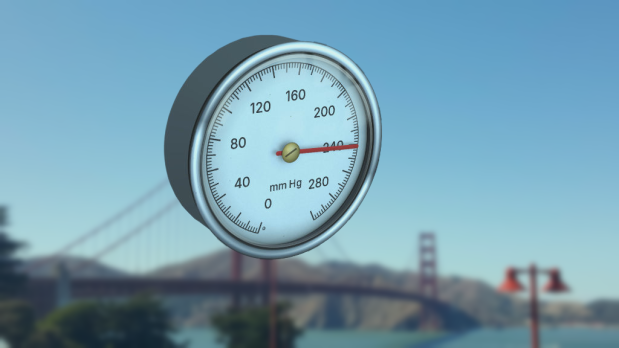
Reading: mmHg 240
